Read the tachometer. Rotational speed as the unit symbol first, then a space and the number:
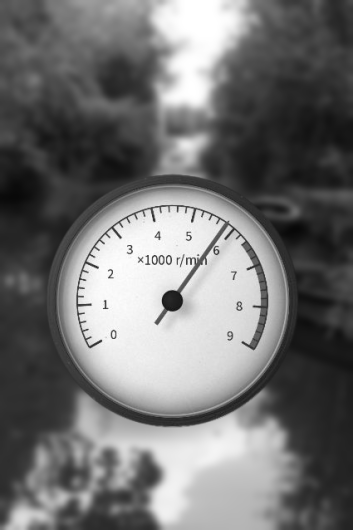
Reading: rpm 5800
